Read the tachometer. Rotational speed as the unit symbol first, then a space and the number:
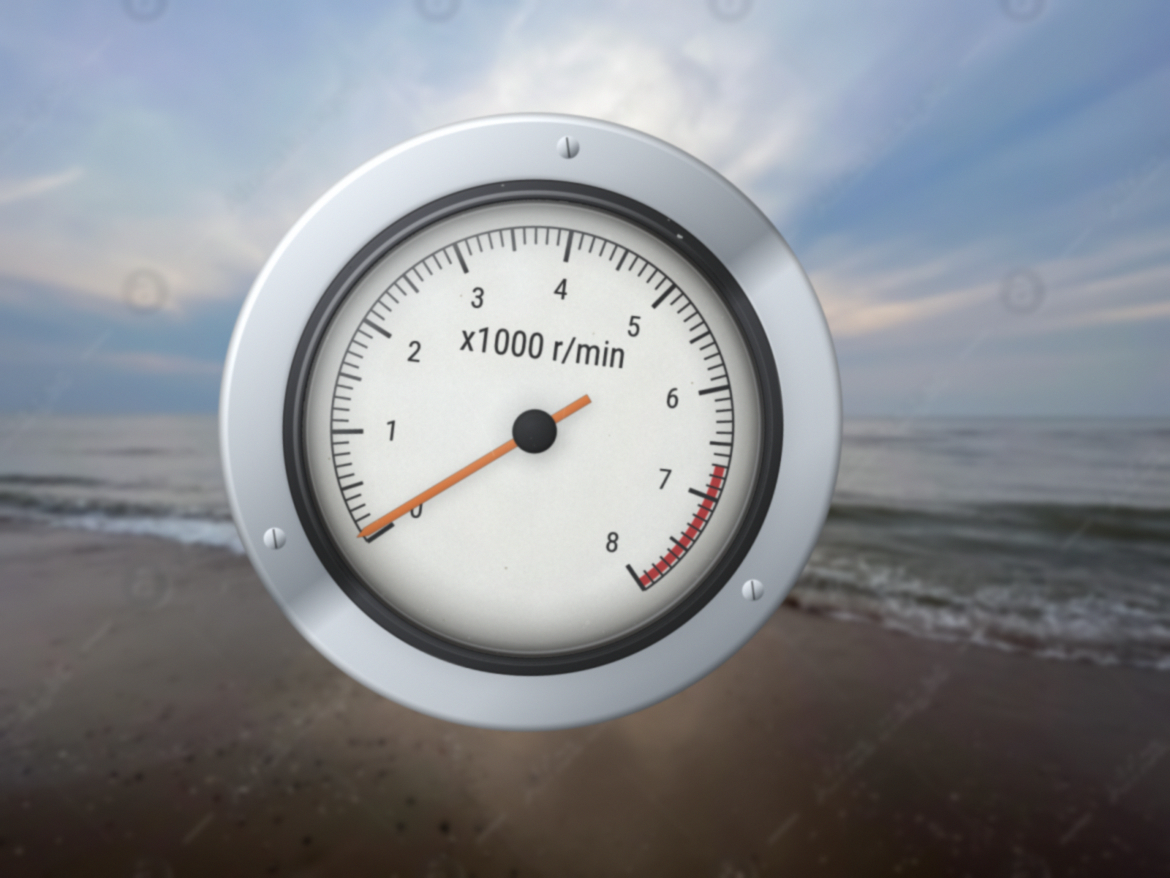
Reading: rpm 100
